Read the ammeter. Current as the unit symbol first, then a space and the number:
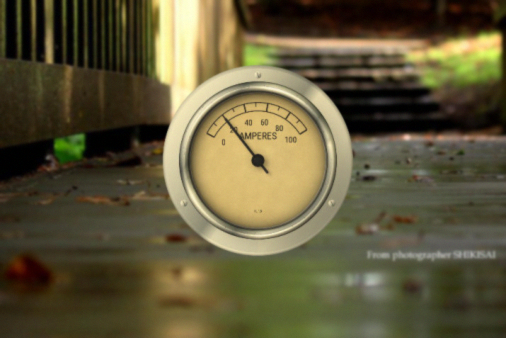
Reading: A 20
